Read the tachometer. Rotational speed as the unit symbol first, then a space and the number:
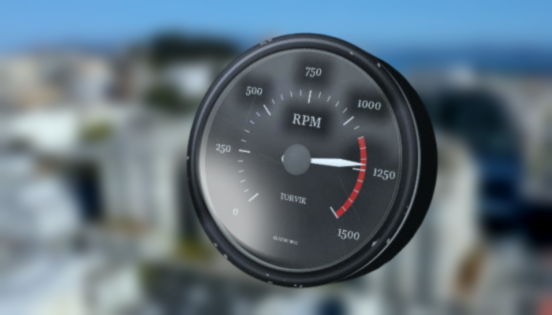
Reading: rpm 1225
